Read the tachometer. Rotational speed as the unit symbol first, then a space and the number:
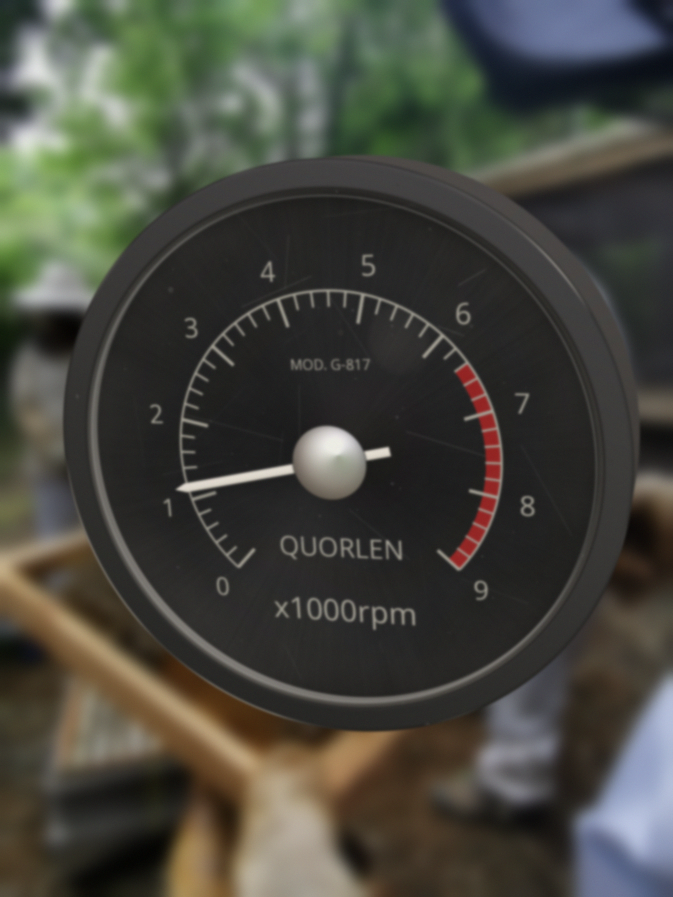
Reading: rpm 1200
